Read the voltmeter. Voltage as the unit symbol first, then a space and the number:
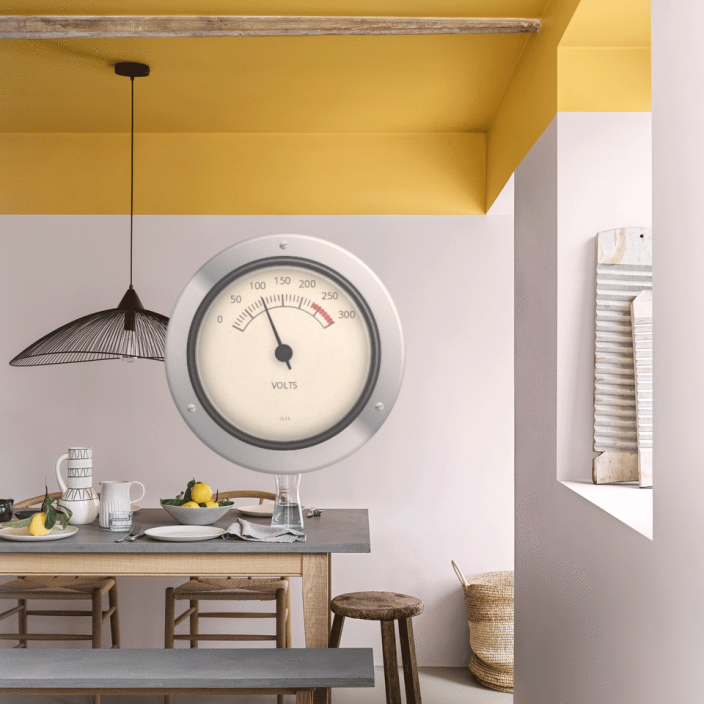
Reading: V 100
